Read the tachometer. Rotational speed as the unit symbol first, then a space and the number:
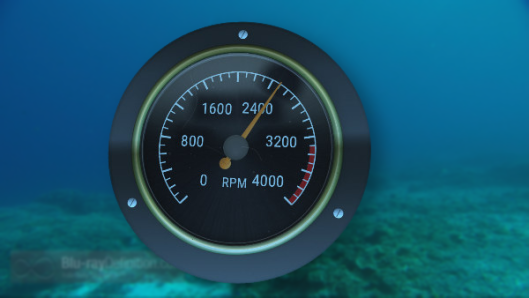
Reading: rpm 2500
